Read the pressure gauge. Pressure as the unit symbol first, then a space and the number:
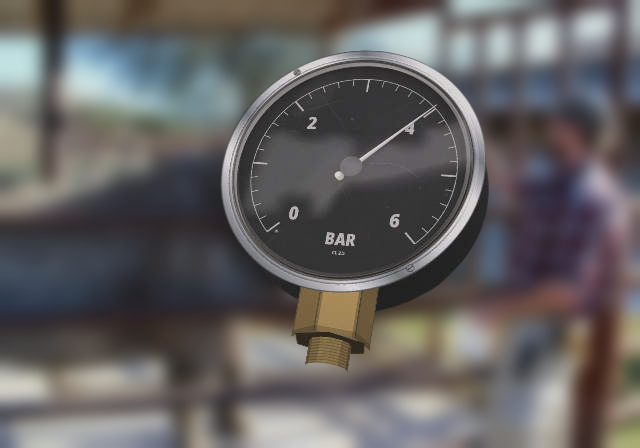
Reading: bar 4
